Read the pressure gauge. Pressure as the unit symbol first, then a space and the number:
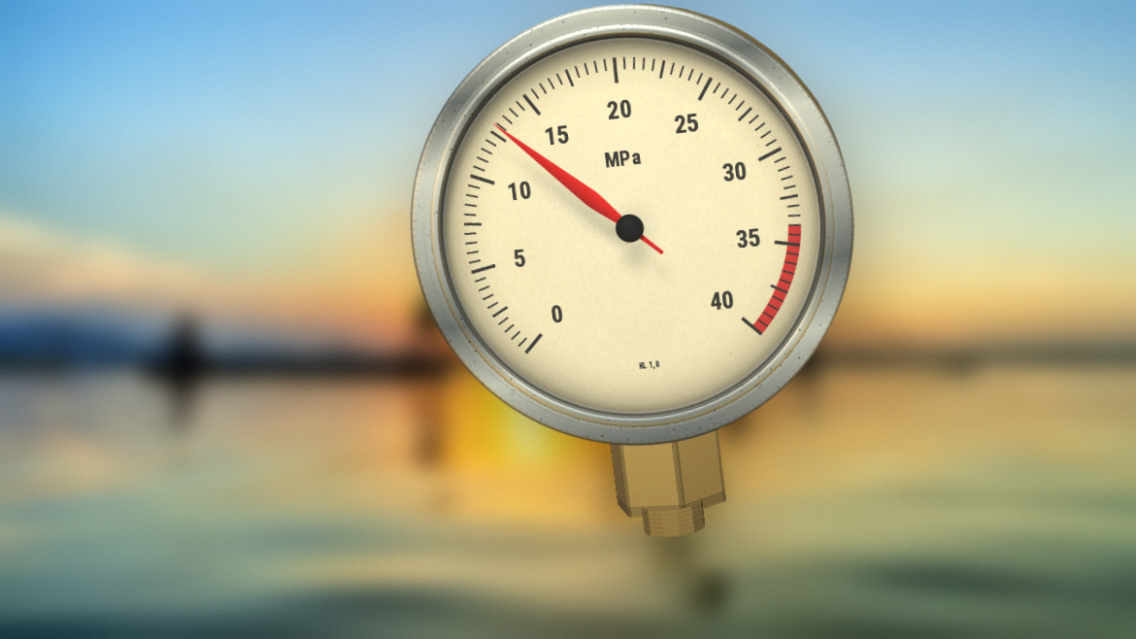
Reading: MPa 13
